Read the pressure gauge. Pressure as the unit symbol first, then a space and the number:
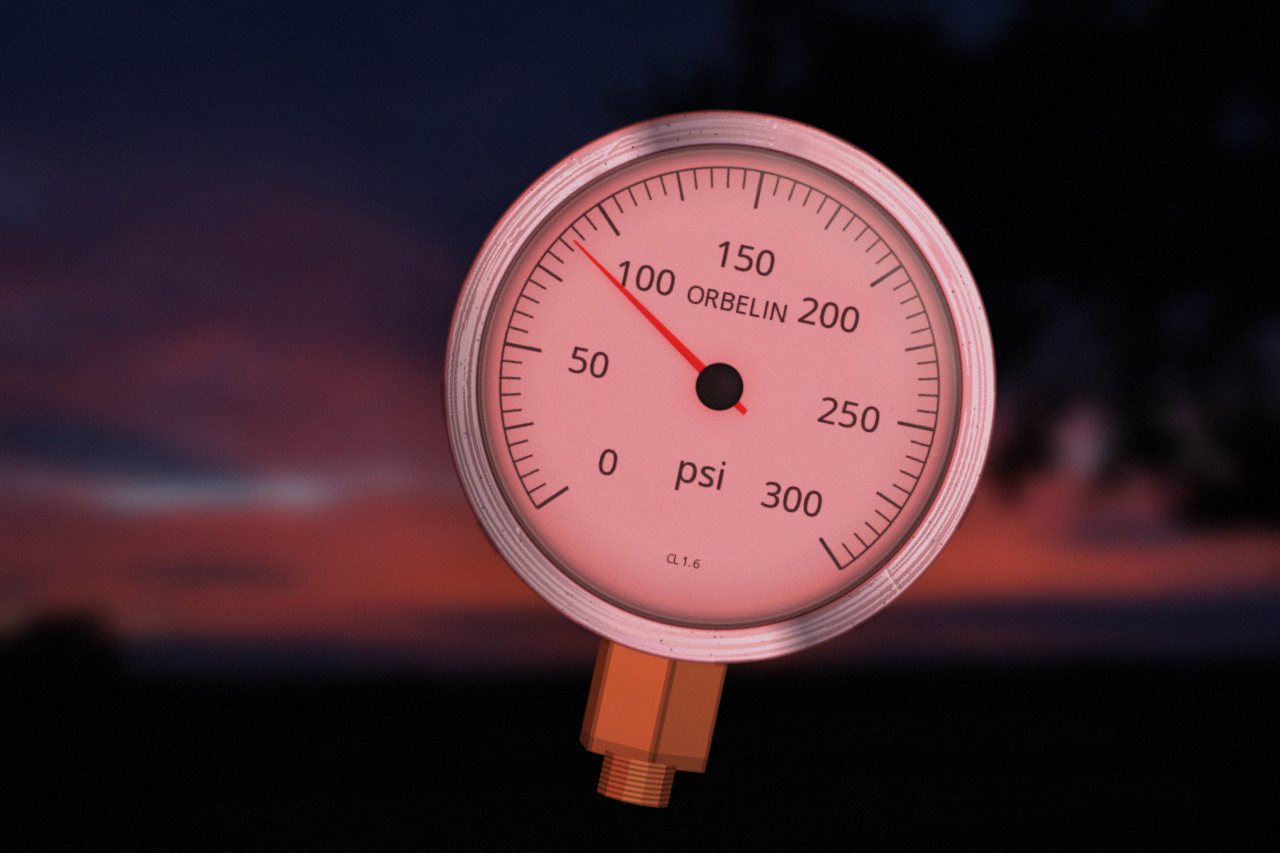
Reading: psi 87.5
